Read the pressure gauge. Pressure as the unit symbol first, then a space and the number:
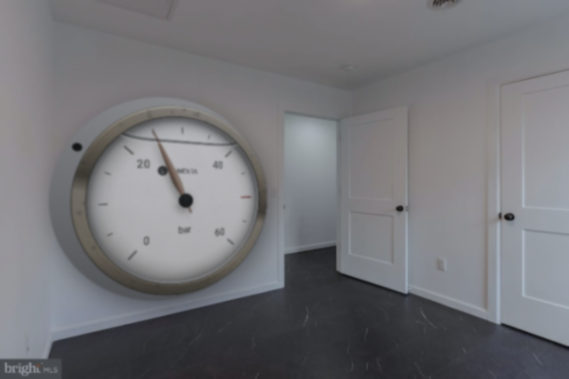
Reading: bar 25
